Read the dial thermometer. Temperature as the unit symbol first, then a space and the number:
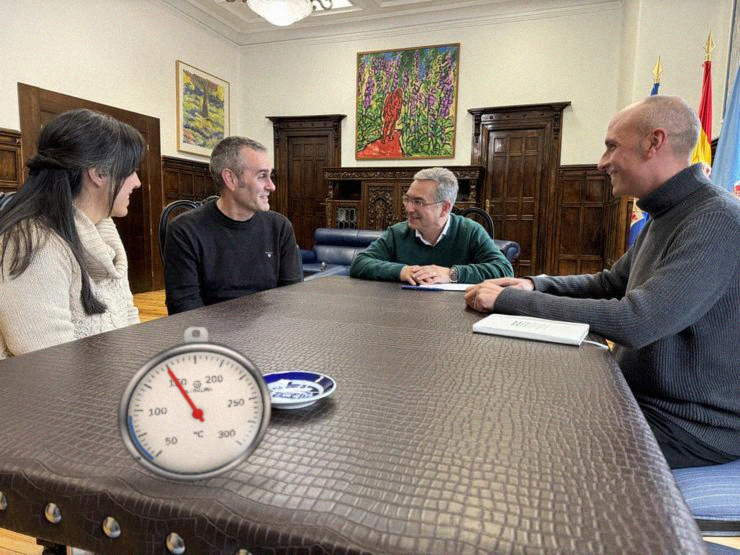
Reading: °C 150
